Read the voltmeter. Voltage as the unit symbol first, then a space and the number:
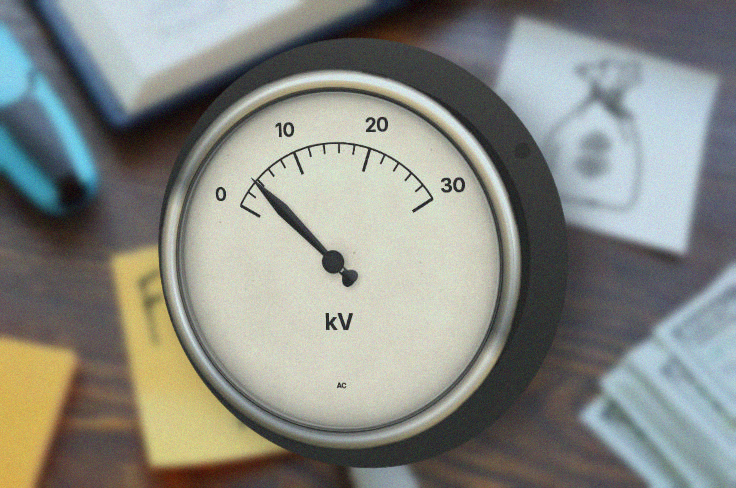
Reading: kV 4
